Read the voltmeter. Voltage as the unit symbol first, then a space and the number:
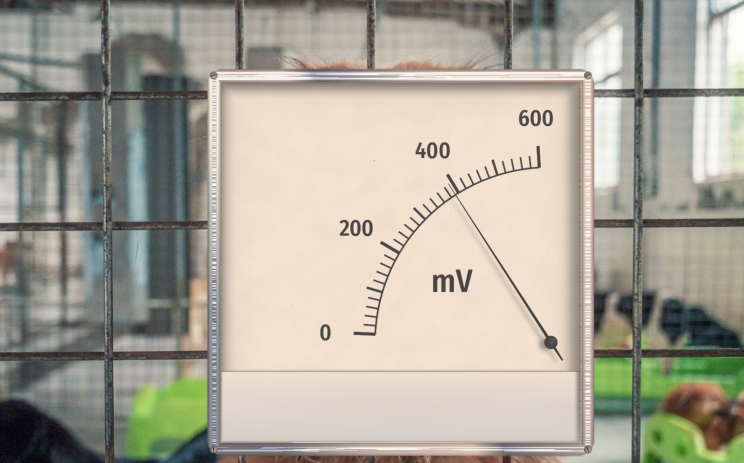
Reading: mV 390
